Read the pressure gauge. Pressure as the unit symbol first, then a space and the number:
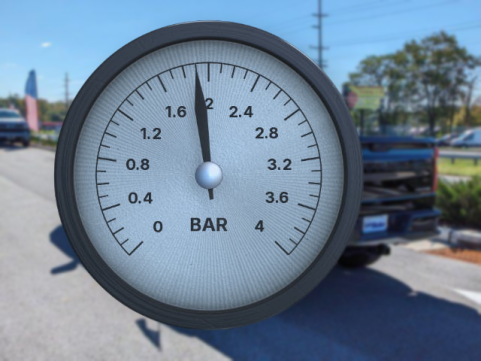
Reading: bar 1.9
